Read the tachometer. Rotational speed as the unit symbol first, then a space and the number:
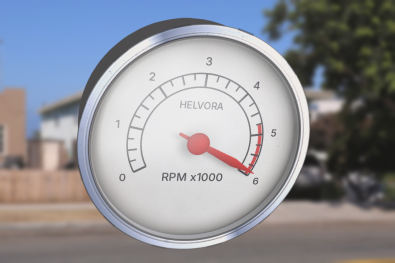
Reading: rpm 5875
